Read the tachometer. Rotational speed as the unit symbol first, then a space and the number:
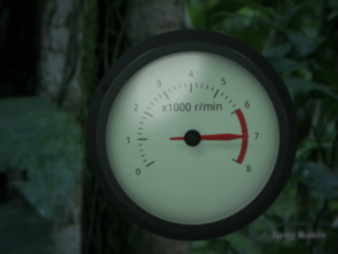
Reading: rpm 7000
